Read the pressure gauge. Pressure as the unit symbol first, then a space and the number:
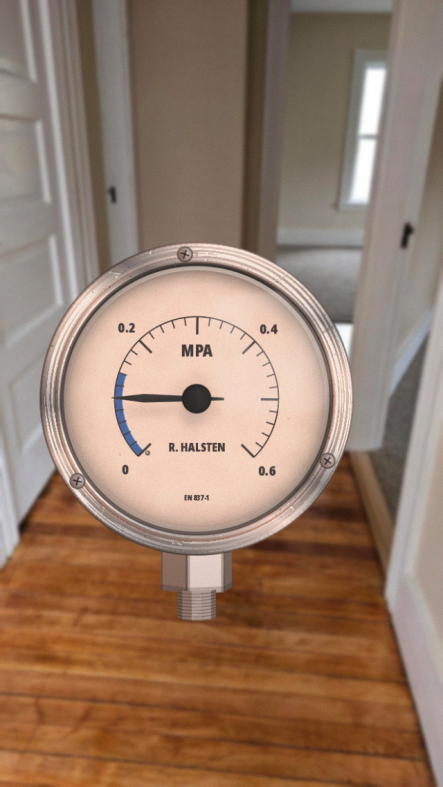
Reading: MPa 0.1
